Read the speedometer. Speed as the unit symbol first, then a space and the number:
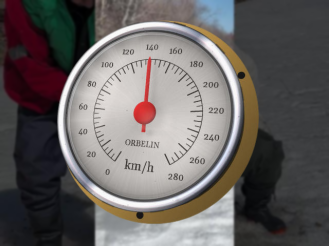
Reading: km/h 140
